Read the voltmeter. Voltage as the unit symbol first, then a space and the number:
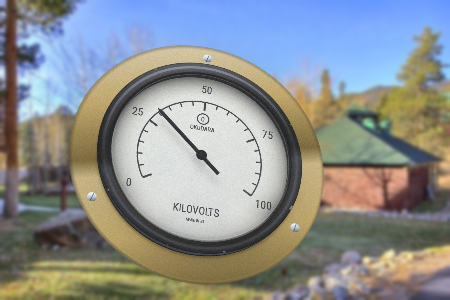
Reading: kV 30
